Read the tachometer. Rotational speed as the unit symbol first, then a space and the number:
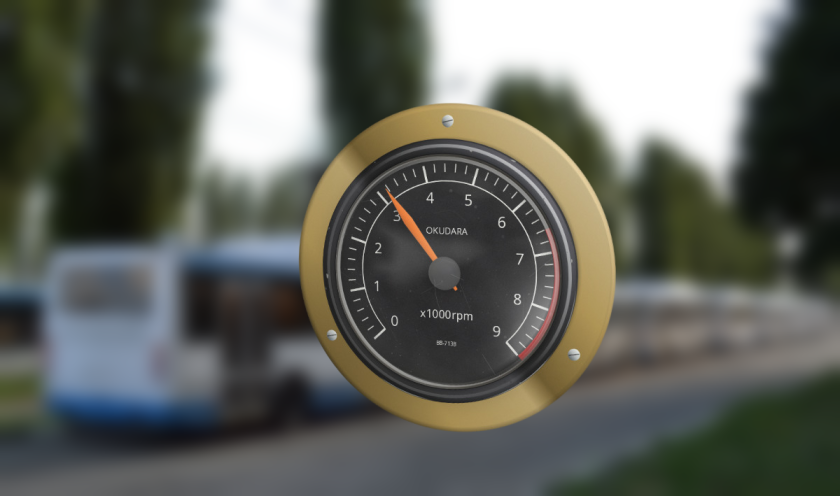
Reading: rpm 3200
